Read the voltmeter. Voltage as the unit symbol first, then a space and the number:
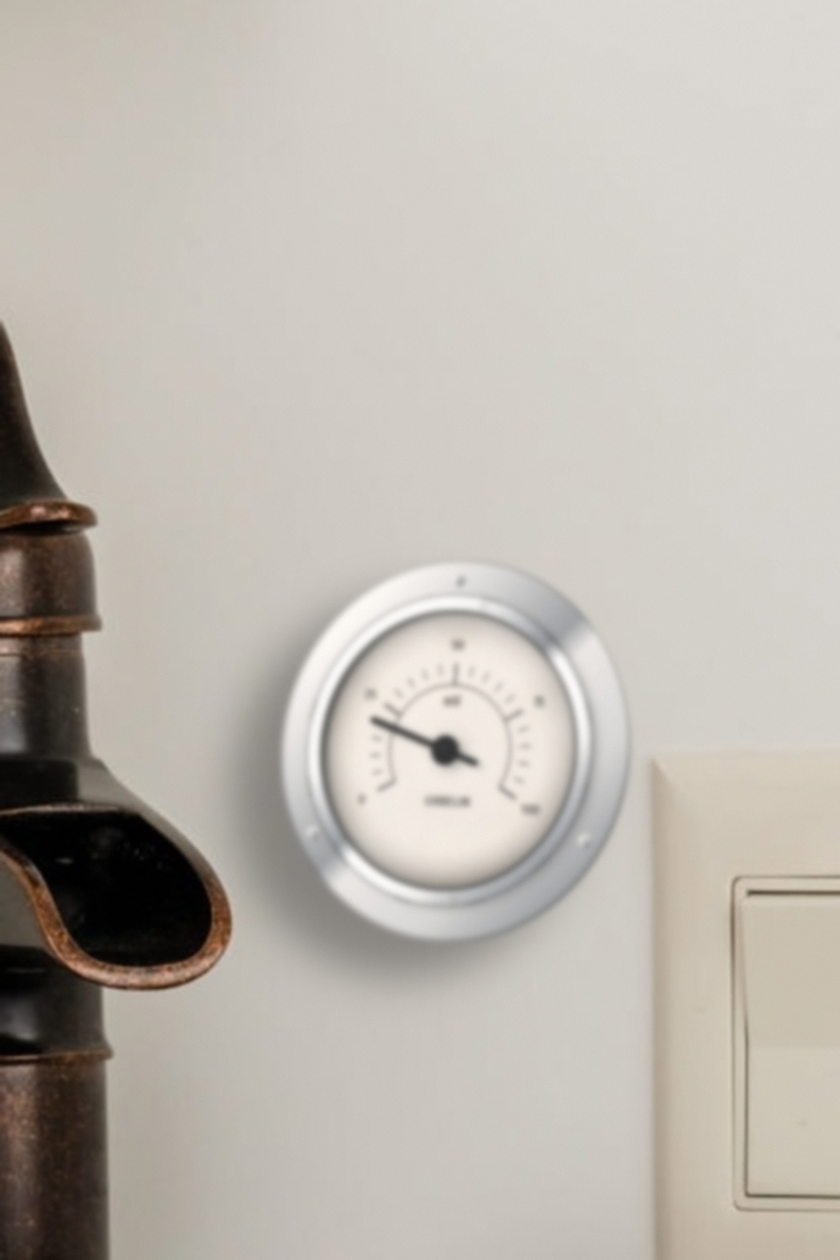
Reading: mV 20
